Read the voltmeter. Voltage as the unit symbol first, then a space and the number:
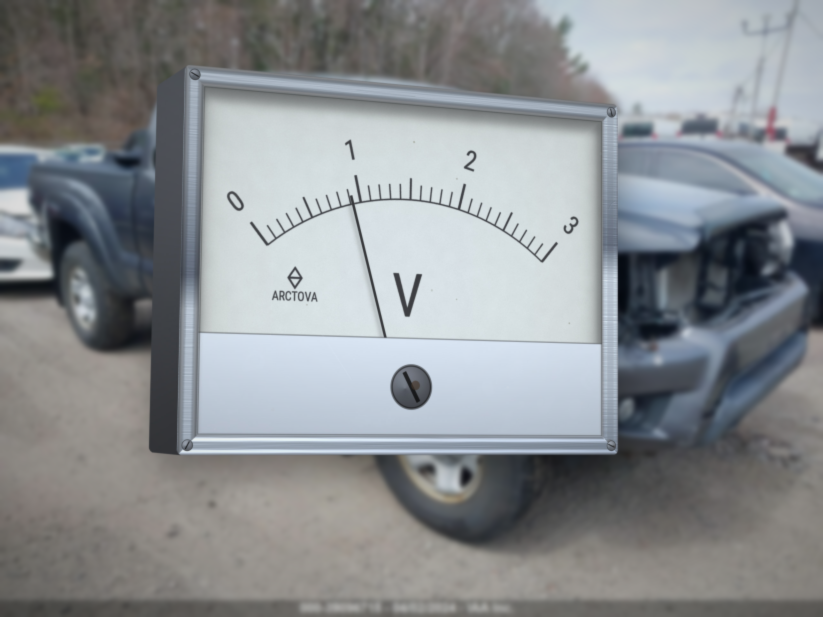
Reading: V 0.9
